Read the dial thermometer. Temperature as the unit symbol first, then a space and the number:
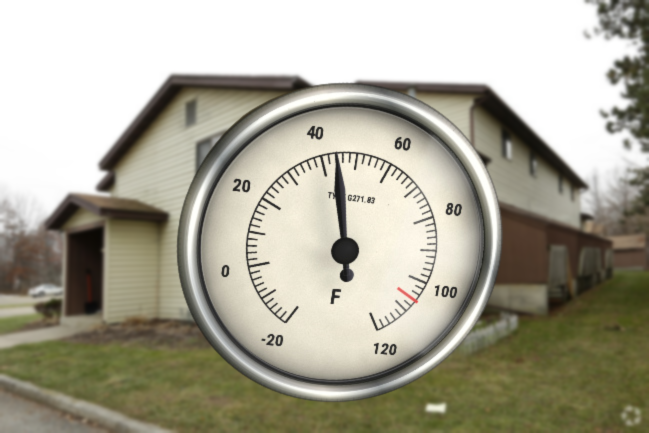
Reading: °F 44
